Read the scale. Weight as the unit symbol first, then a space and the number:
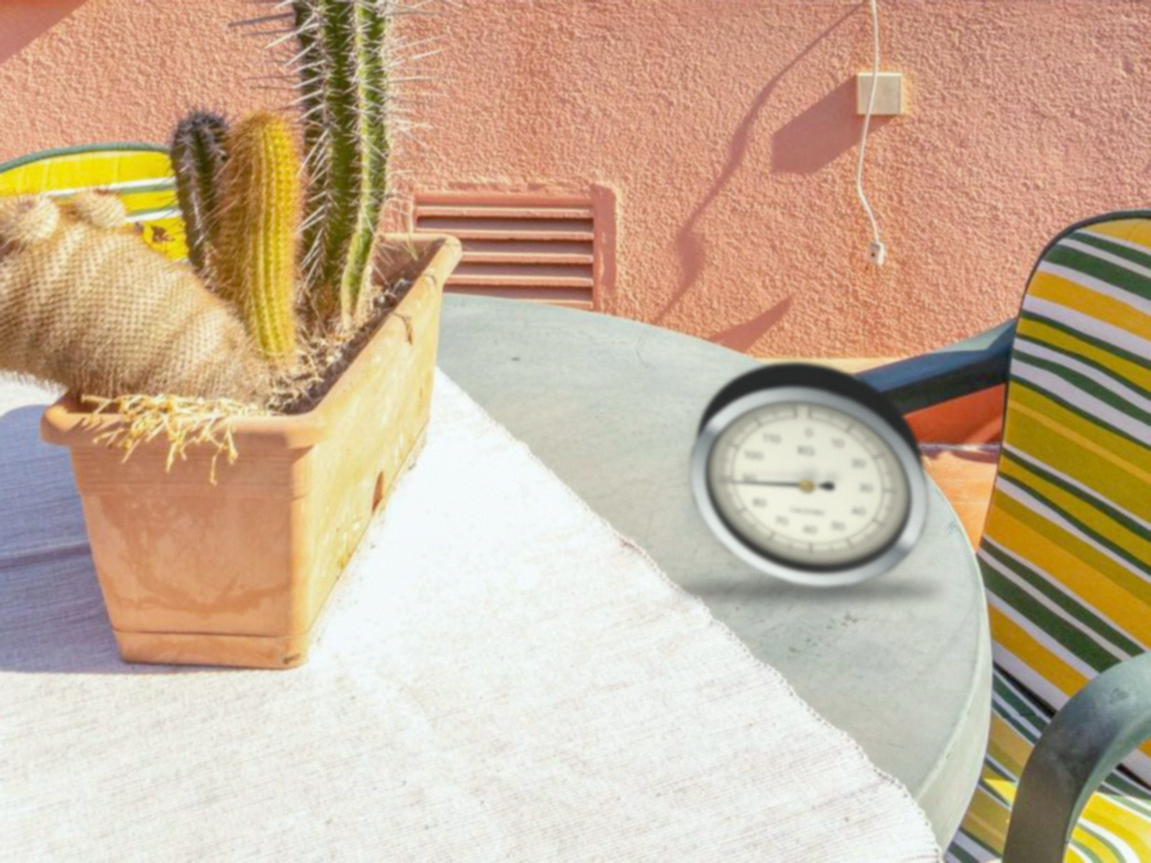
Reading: kg 90
